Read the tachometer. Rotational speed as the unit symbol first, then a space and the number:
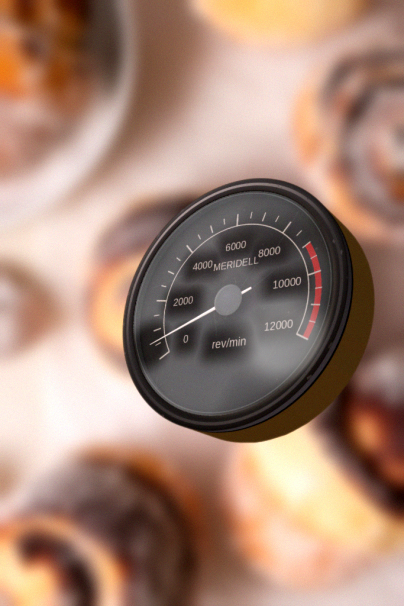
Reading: rpm 500
